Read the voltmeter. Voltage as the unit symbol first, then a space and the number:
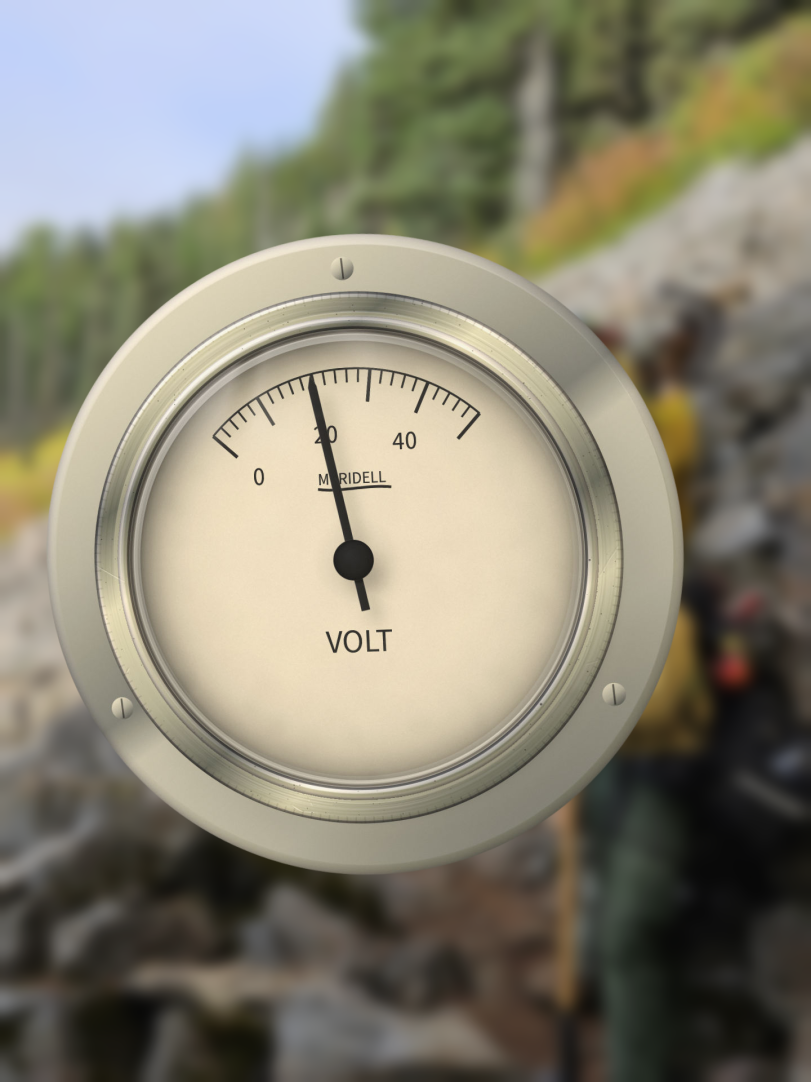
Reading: V 20
